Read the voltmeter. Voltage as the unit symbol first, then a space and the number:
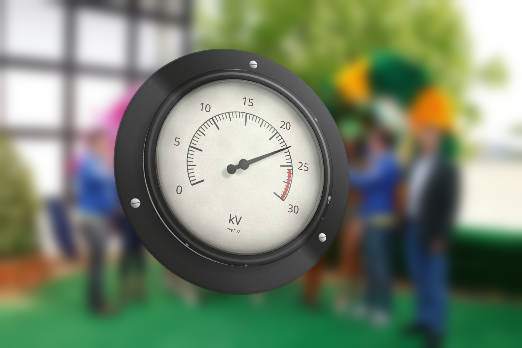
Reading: kV 22.5
